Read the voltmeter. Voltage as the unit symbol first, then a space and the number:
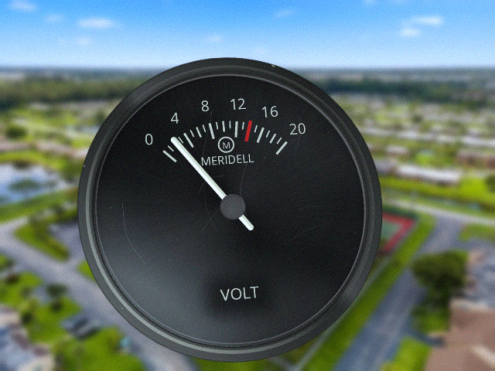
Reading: V 2
